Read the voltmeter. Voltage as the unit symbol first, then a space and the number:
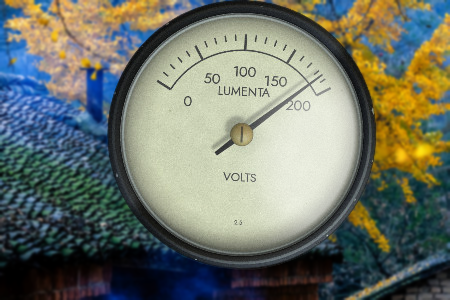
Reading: V 185
